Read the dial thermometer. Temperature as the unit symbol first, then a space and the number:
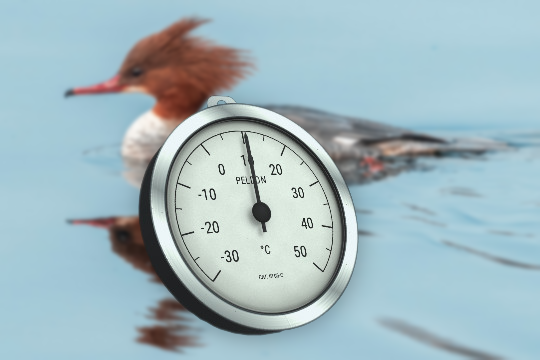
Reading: °C 10
